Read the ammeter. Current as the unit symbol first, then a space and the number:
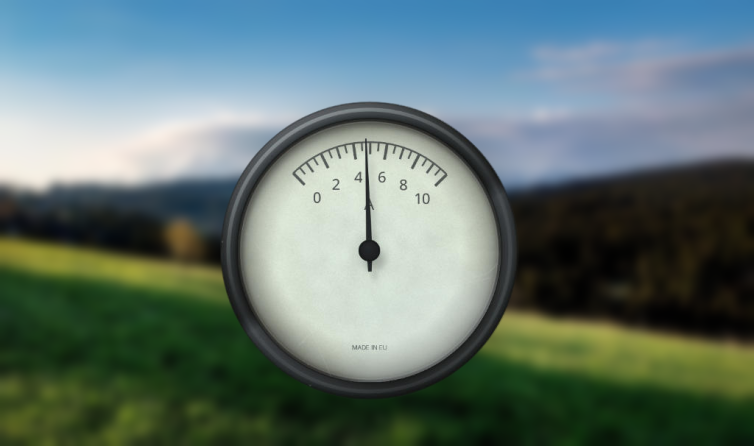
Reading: A 4.75
